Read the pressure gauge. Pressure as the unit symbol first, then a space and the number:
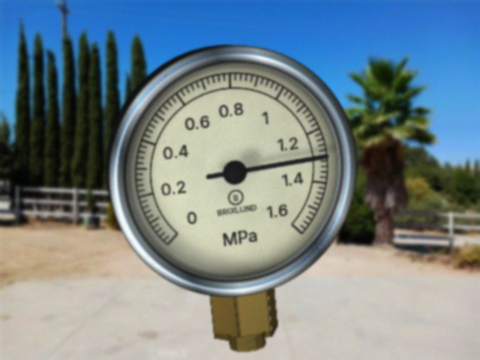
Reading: MPa 1.3
